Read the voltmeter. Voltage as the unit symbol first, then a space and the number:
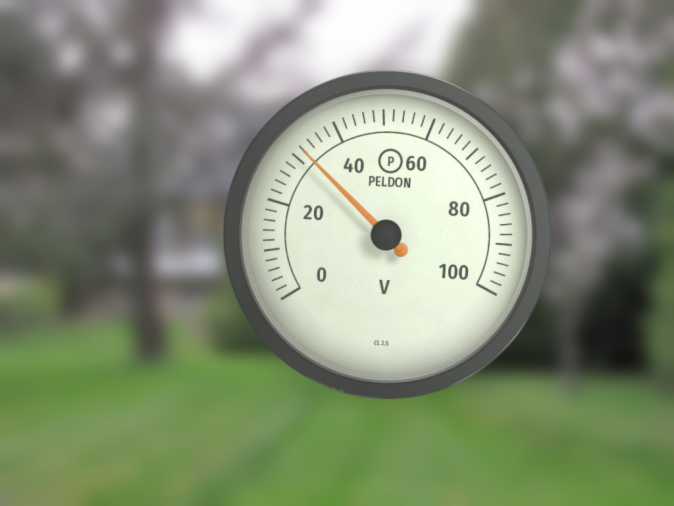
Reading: V 32
